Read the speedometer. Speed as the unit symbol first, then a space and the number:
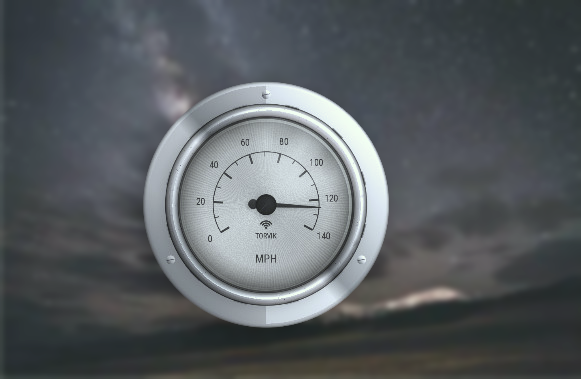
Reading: mph 125
